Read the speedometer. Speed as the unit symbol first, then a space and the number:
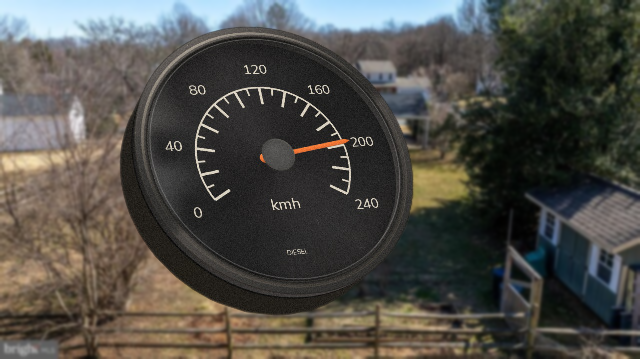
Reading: km/h 200
